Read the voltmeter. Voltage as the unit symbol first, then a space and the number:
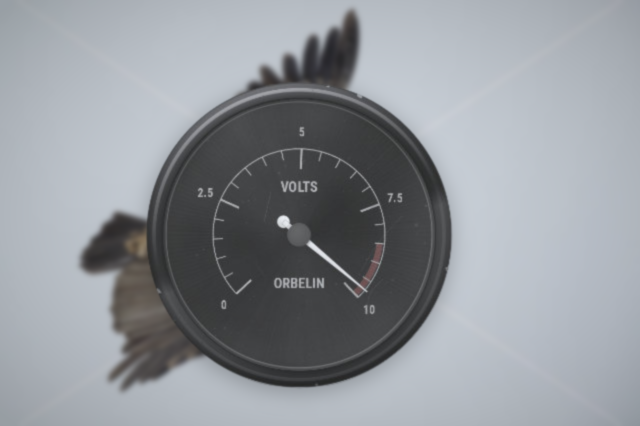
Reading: V 9.75
